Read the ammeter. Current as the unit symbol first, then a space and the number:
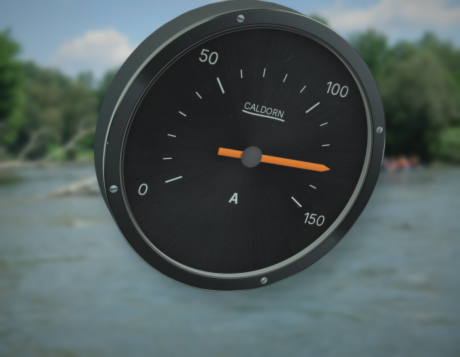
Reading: A 130
